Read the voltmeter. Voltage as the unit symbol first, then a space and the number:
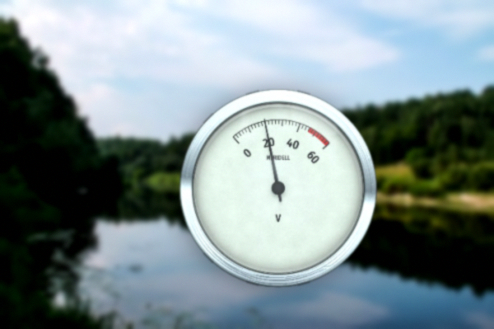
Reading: V 20
